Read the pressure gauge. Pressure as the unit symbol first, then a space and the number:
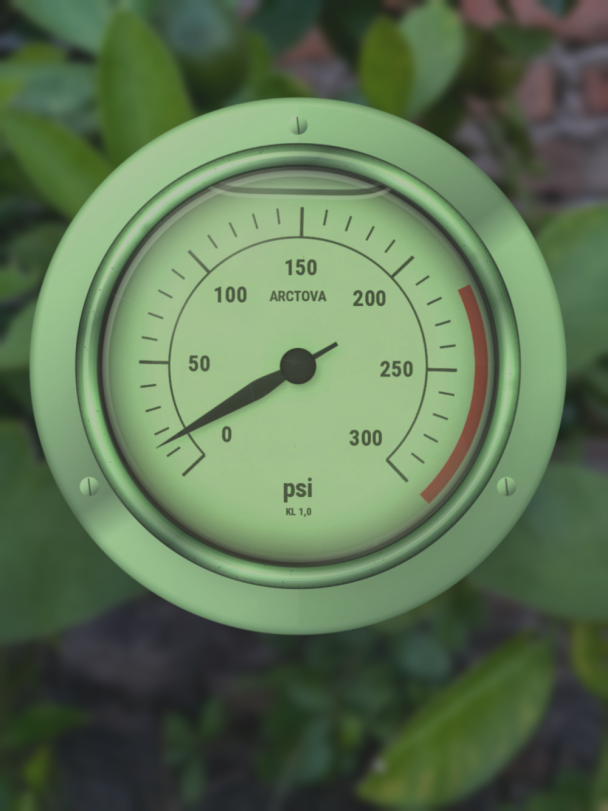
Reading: psi 15
